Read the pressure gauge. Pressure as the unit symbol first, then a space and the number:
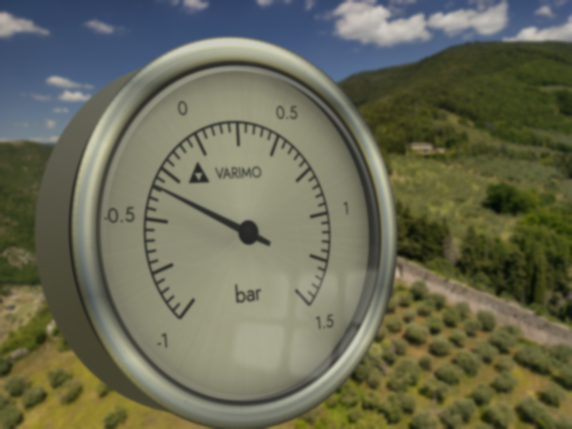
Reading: bar -0.35
